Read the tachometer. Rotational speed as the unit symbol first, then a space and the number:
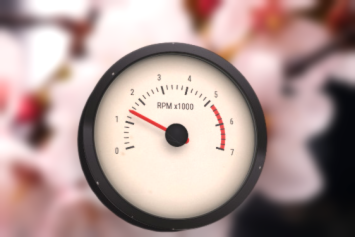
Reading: rpm 1400
